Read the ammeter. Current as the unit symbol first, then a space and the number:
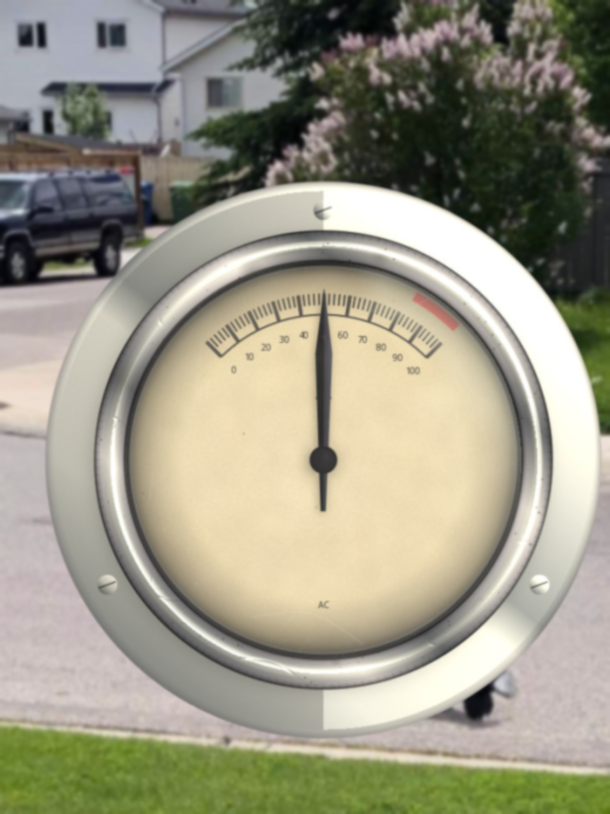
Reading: A 50
